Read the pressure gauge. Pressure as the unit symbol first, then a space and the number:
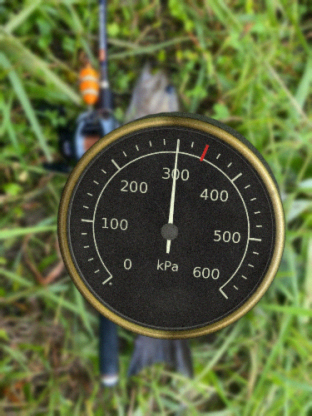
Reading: kPa 300
